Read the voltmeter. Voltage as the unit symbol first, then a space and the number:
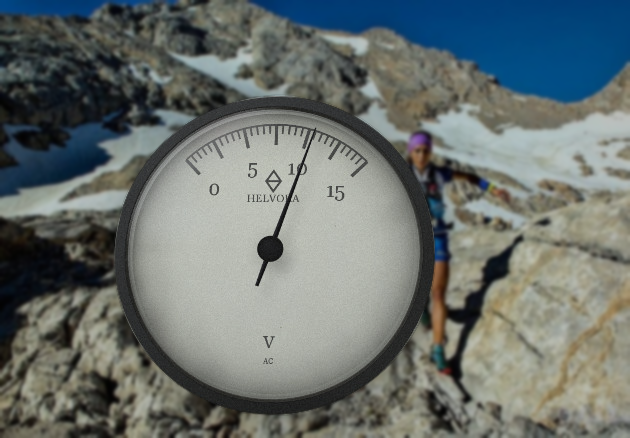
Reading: V 10.5
